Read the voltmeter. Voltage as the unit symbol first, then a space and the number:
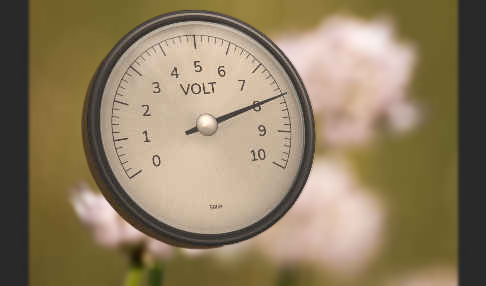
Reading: V 8
